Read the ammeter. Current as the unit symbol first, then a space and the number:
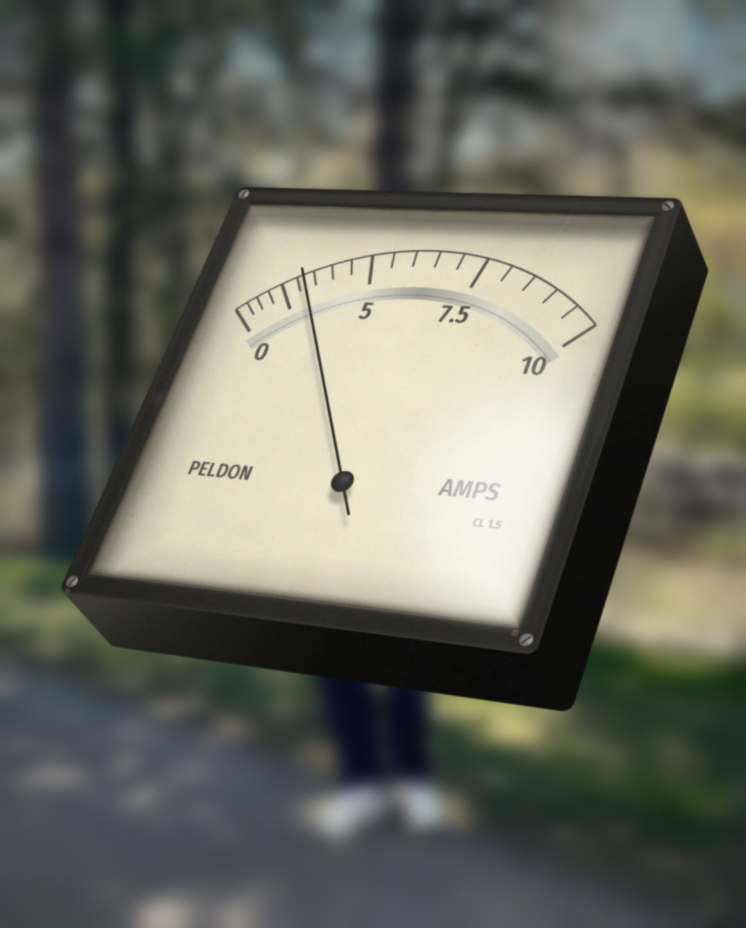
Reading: A 3.25
